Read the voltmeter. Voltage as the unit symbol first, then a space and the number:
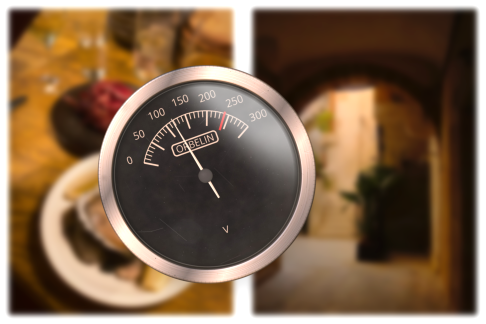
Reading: V 120
